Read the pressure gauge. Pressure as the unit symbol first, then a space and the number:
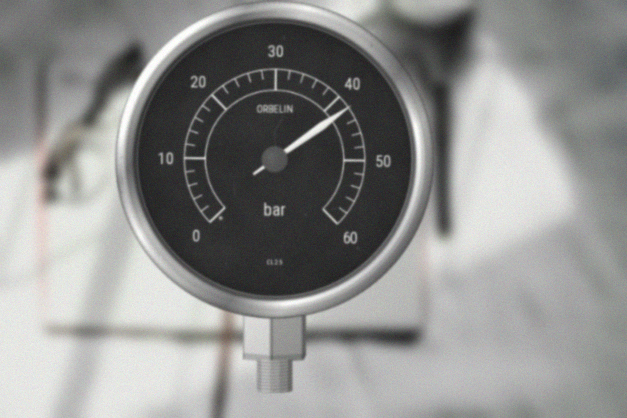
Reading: bar 42
